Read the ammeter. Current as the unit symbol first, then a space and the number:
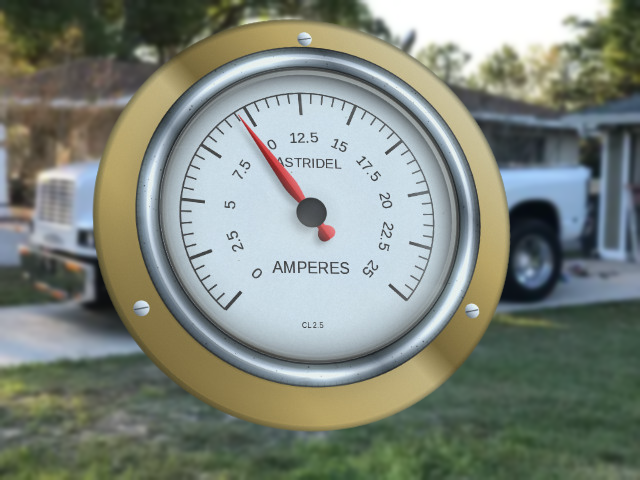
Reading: A 9.5
